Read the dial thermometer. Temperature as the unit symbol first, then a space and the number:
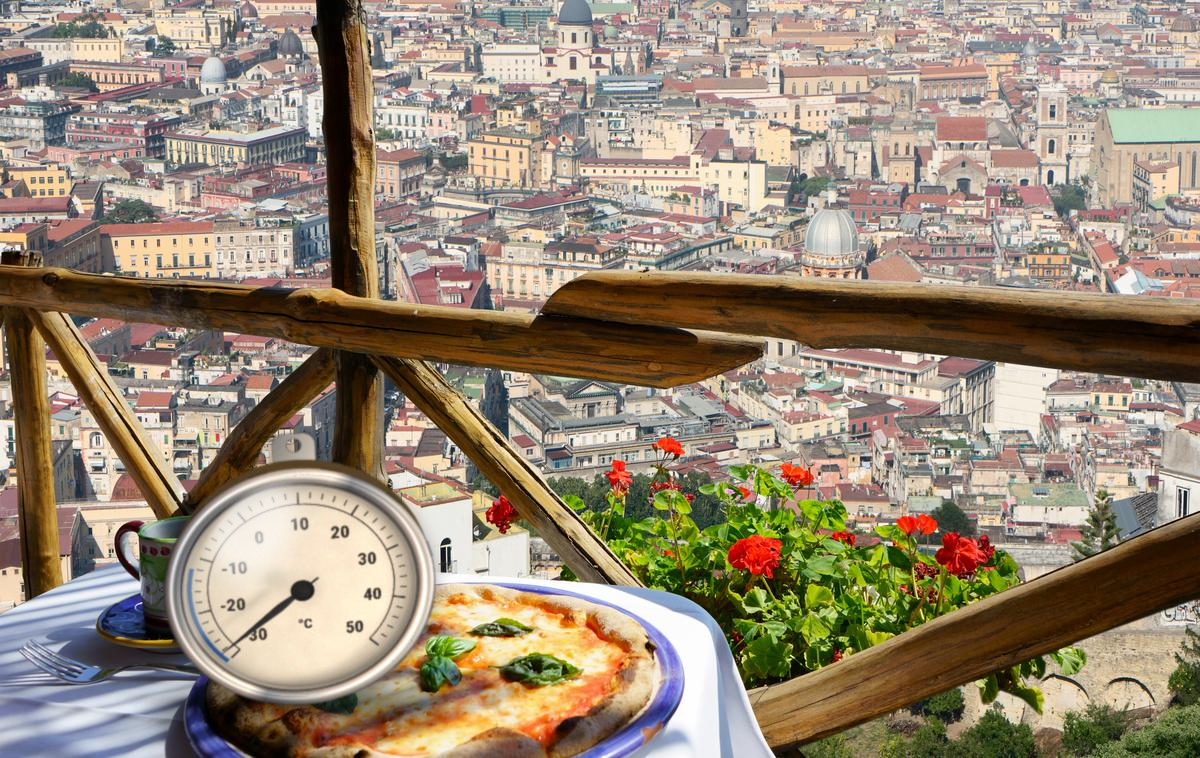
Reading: °C -28
